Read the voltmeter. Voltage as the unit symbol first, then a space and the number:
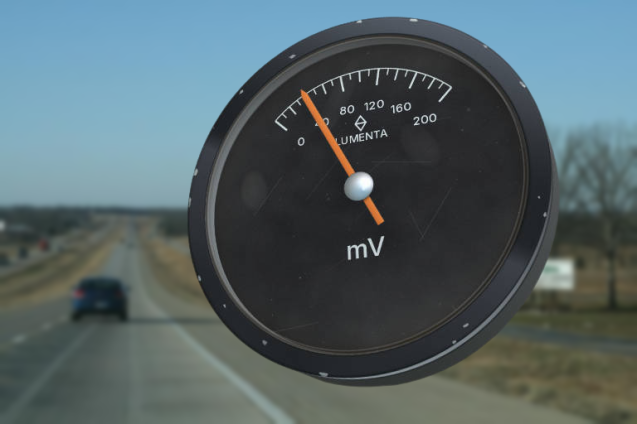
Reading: mV 40
